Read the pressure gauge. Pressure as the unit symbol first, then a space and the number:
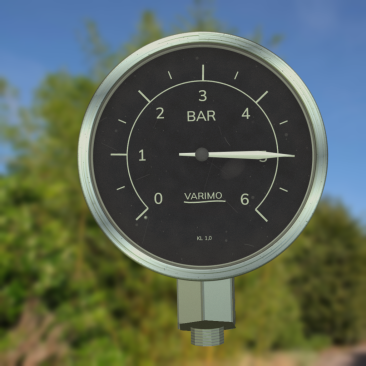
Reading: bar 5
